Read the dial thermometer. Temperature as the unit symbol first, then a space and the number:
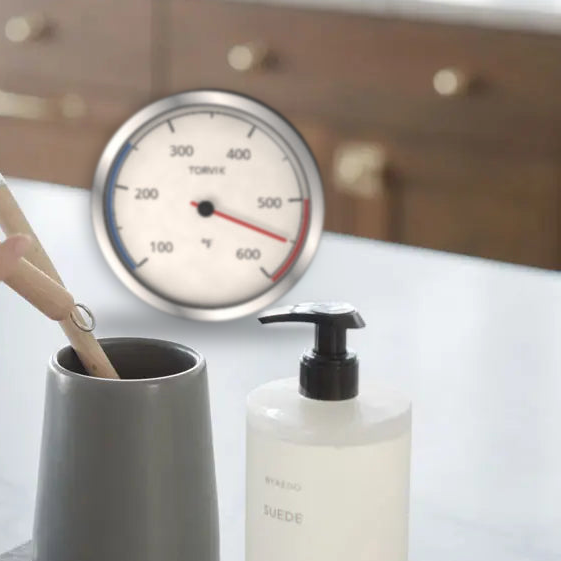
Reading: °F 550
